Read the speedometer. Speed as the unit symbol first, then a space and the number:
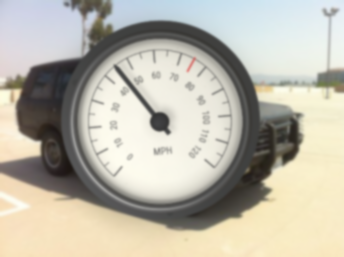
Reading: mph 45
